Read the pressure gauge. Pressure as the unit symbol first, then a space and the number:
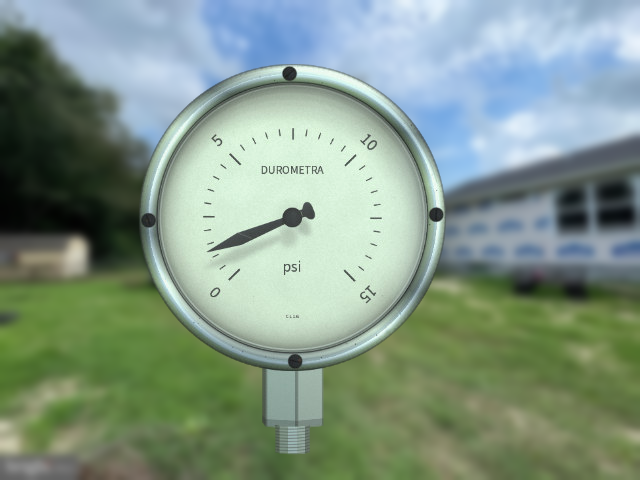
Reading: psi 1.25
